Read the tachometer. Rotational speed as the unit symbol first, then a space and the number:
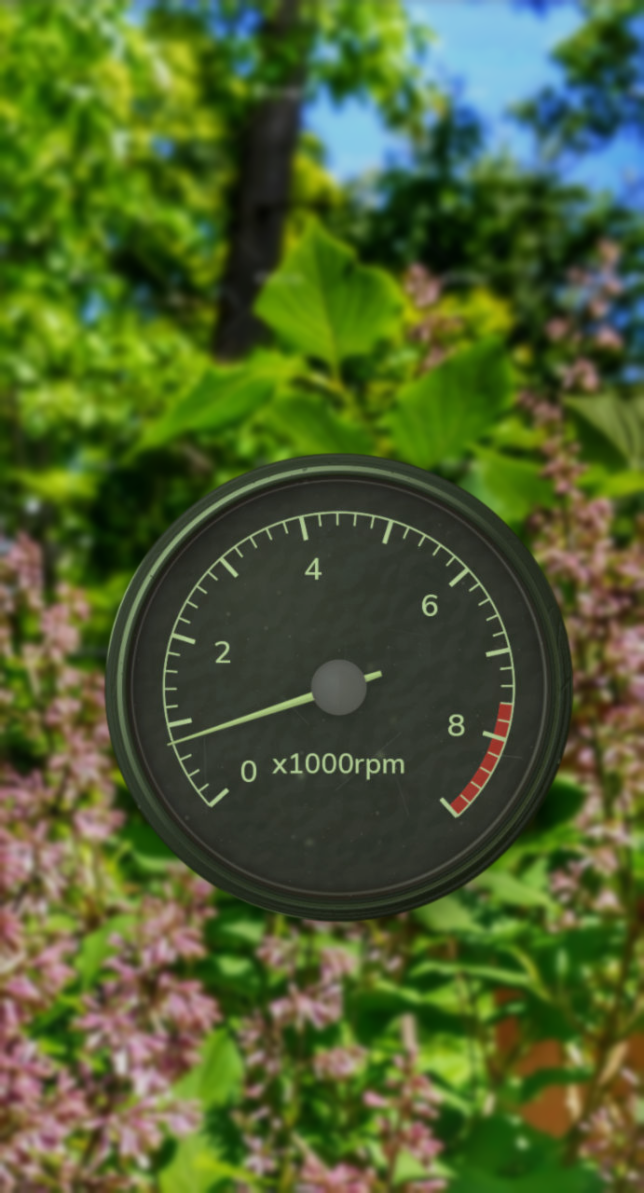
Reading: rpm 800
